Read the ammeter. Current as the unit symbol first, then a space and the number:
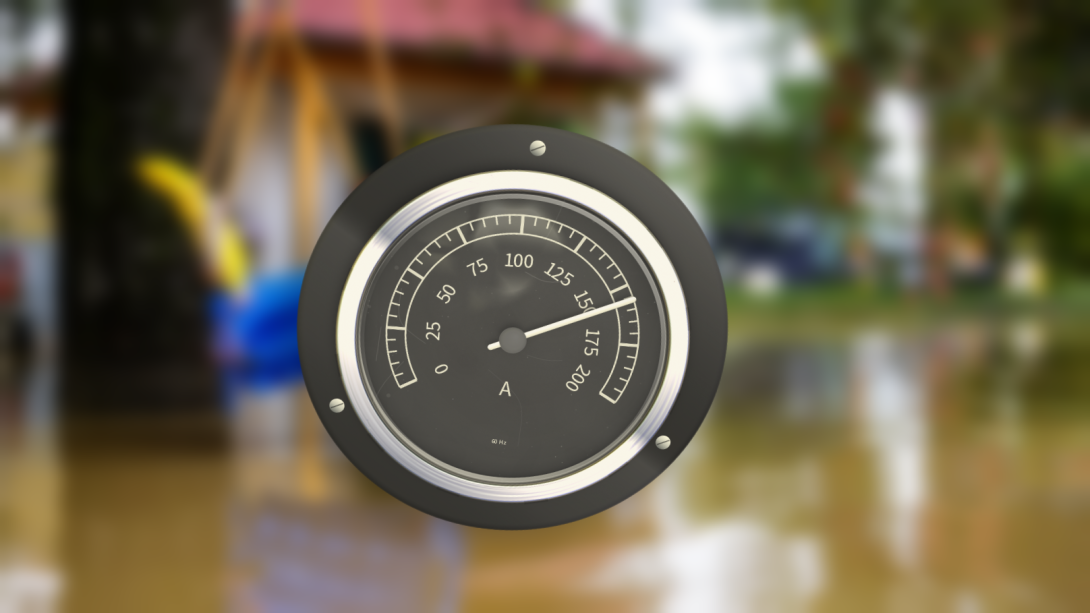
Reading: A 155
